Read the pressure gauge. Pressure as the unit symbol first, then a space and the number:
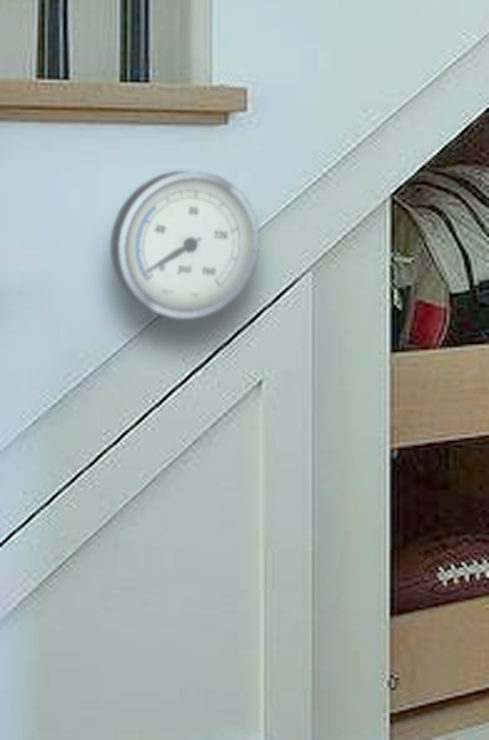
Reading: psi 5
